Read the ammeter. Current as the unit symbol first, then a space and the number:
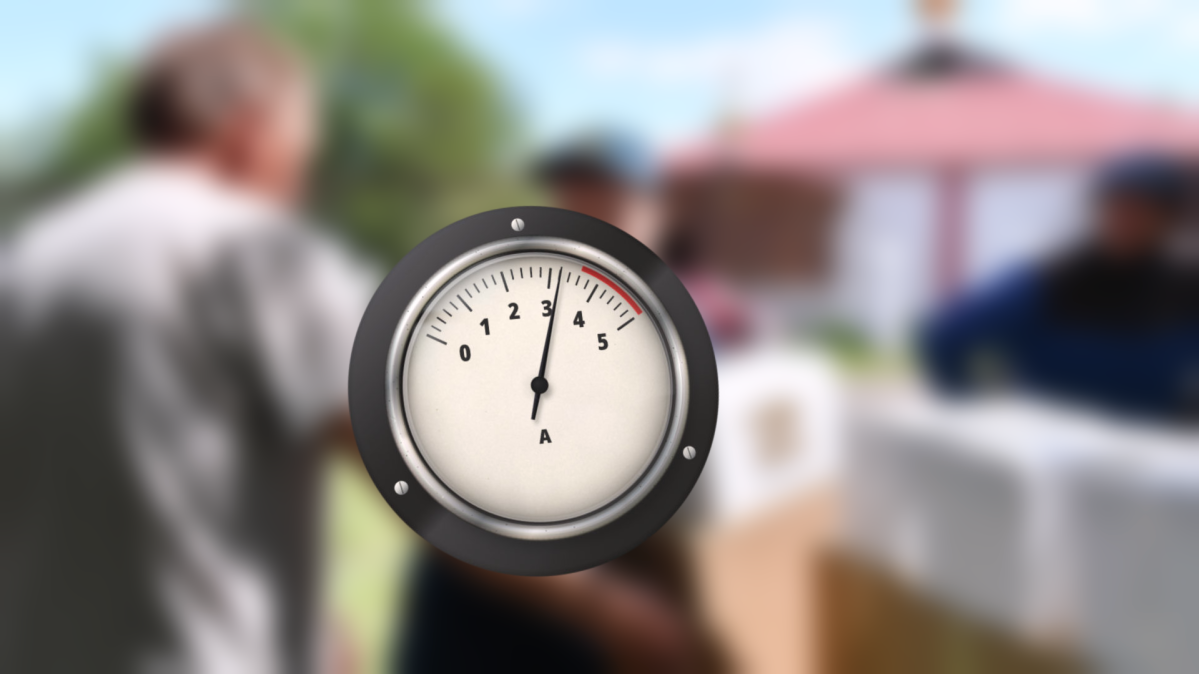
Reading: A 3.2
